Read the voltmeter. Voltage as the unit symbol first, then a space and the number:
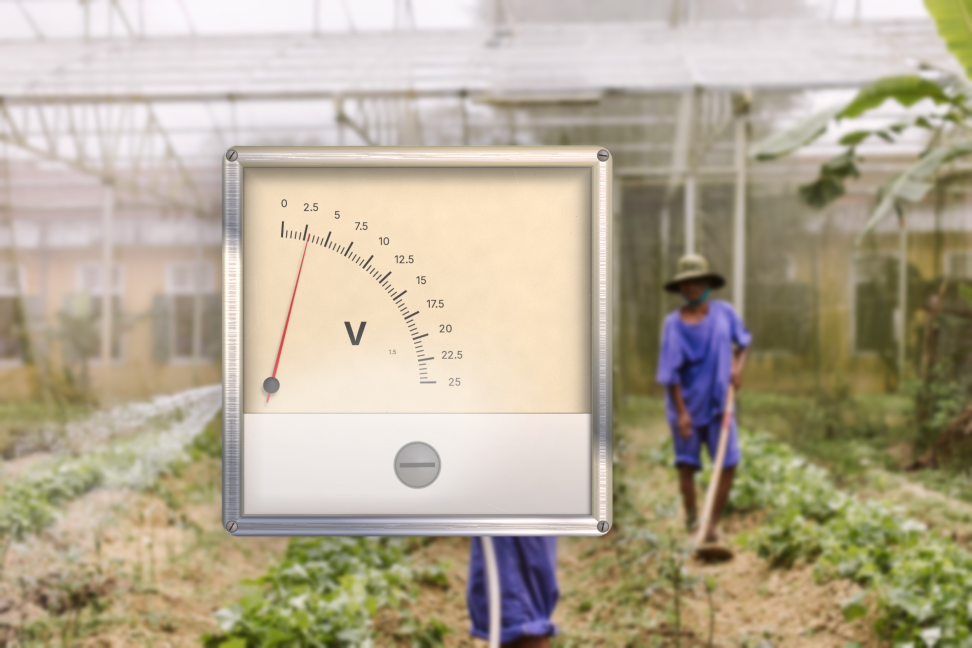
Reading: V 3
